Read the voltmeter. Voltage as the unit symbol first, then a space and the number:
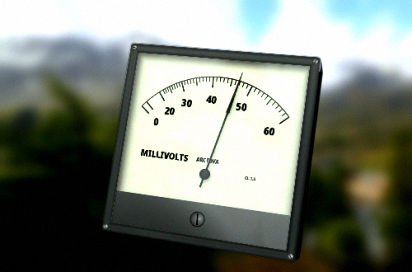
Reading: mV 47
